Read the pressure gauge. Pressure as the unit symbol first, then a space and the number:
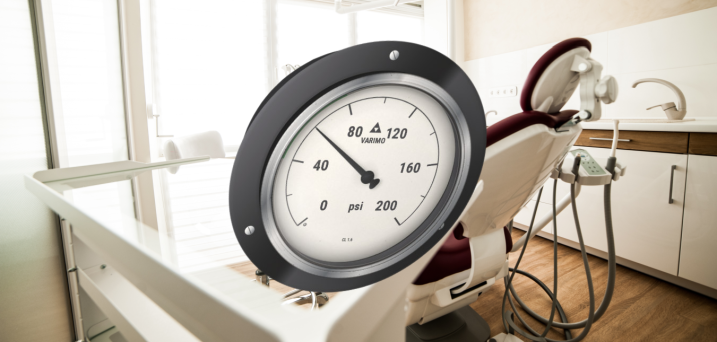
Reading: psi 60
